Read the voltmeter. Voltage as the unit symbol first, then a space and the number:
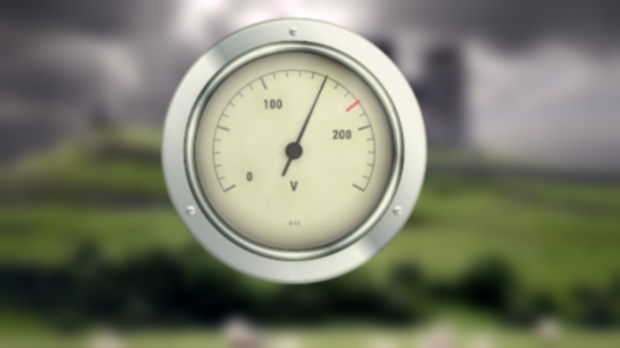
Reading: V 150
